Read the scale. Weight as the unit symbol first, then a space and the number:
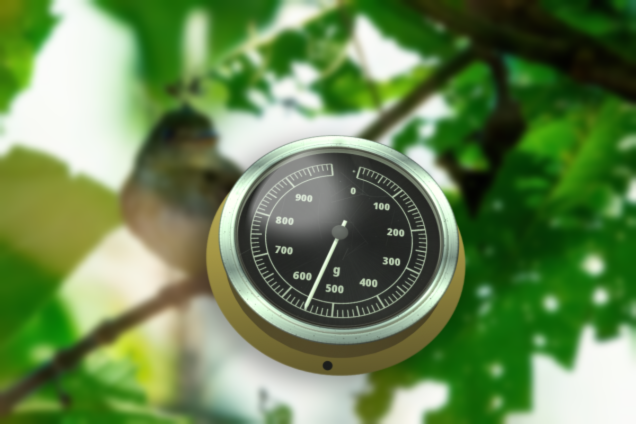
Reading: g 550
